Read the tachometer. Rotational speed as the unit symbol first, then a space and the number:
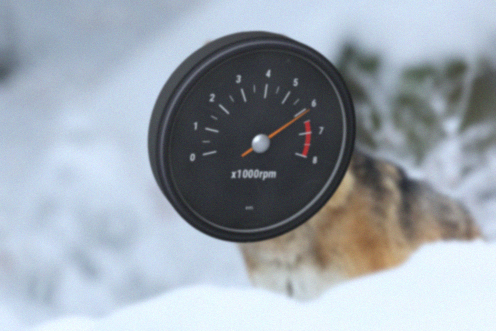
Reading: rpm 6000
